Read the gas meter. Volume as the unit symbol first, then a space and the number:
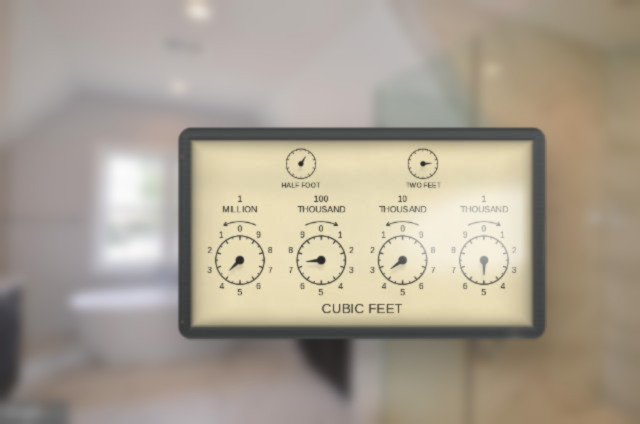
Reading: ft³ 373500
